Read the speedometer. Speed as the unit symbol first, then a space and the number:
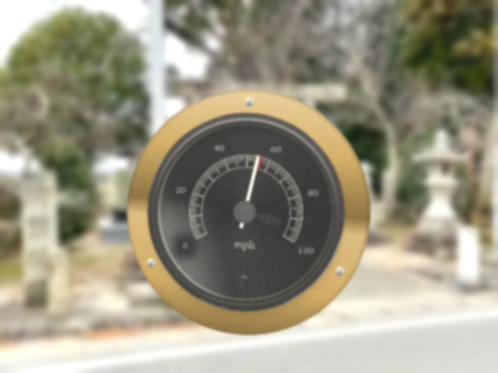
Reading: mph 55
